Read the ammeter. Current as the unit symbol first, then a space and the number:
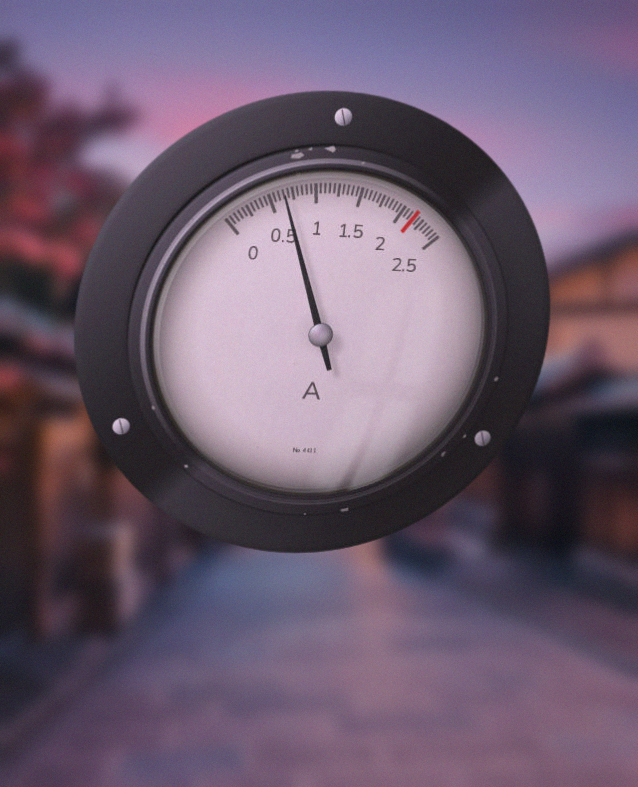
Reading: A 0.65
